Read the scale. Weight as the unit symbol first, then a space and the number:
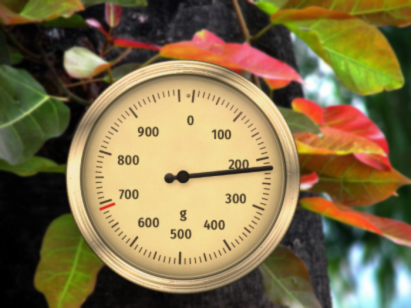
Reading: g 220
